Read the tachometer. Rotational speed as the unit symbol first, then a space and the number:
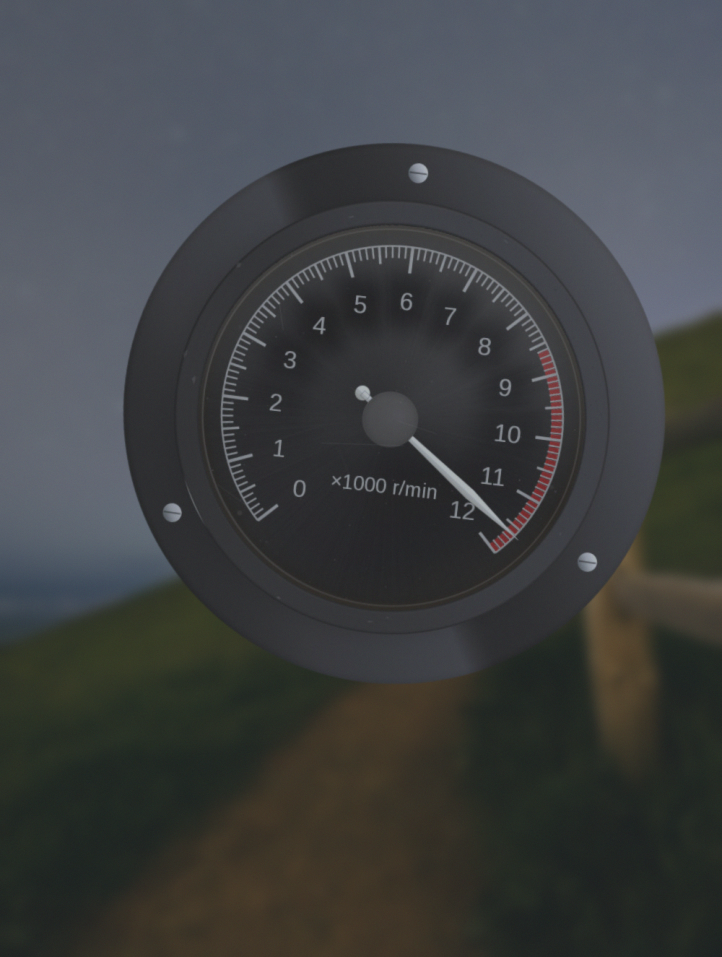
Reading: rpm 11600
